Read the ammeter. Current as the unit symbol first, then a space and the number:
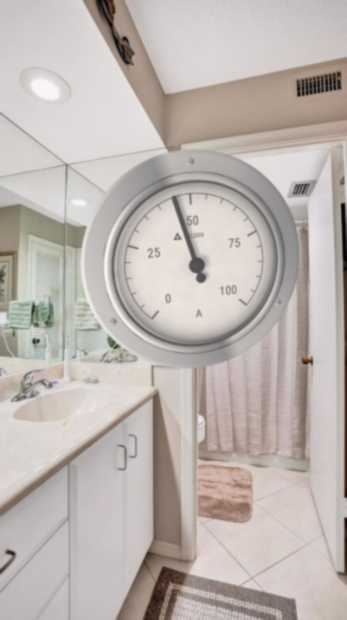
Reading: A 45
